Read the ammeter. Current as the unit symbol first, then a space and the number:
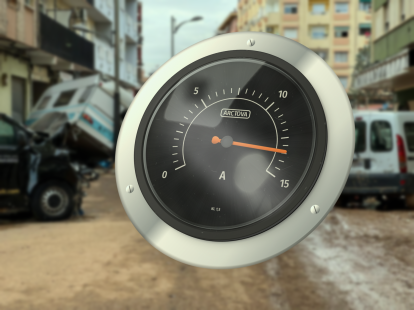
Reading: A 13.5
